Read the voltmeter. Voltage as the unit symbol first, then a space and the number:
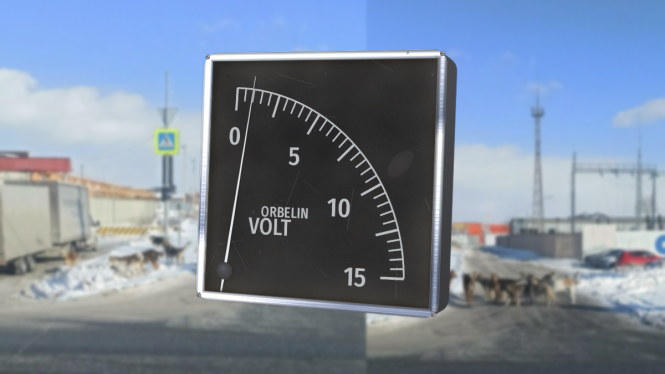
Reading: V 1
